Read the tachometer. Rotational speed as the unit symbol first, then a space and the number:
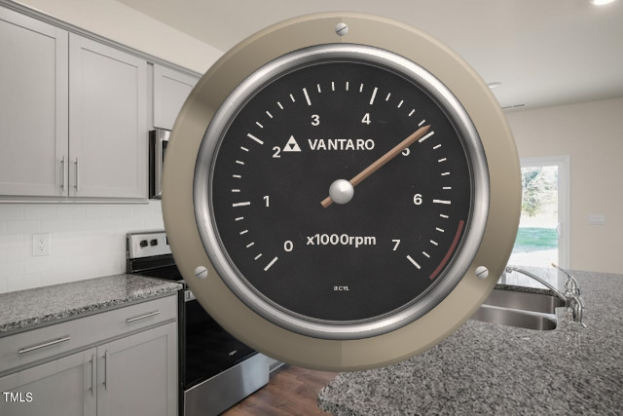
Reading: rpm 4900
